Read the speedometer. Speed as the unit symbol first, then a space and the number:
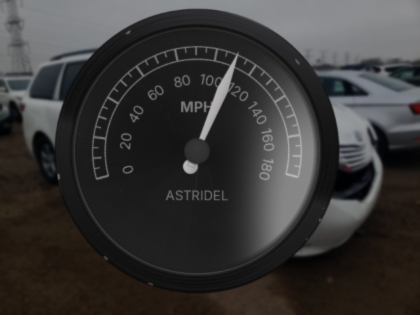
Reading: mph 110
